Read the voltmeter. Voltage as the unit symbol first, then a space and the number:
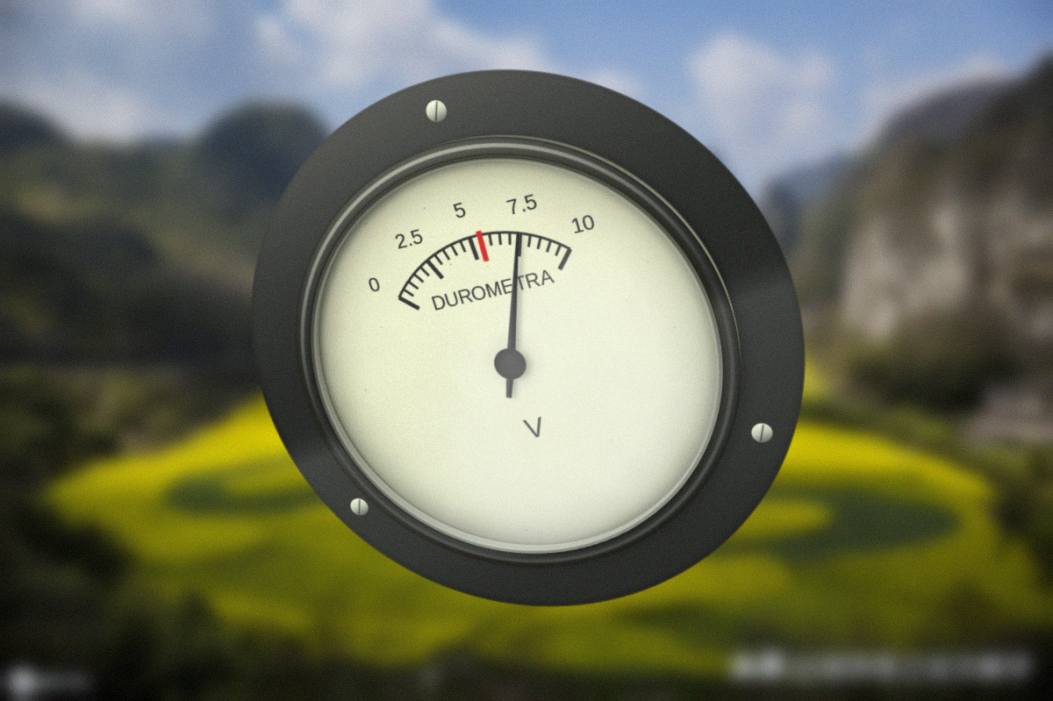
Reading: V 7.5
